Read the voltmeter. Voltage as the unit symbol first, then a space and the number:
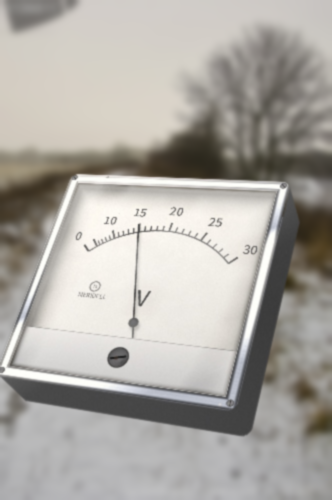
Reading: V 15
